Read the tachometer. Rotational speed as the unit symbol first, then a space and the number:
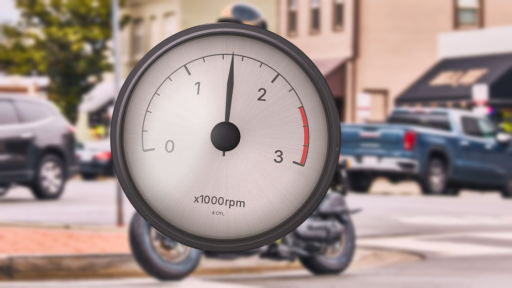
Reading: rpm 1500
